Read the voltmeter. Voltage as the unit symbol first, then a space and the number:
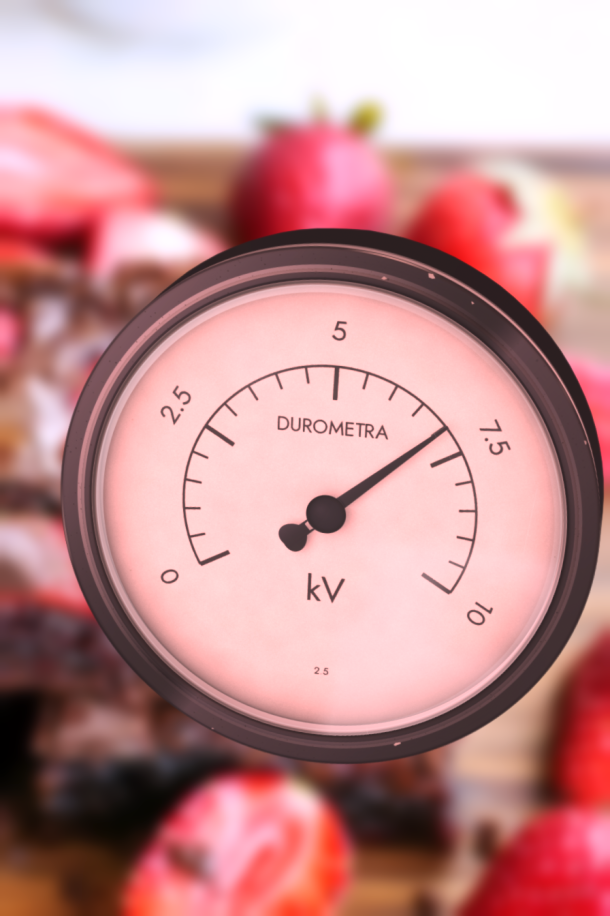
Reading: kV 7
